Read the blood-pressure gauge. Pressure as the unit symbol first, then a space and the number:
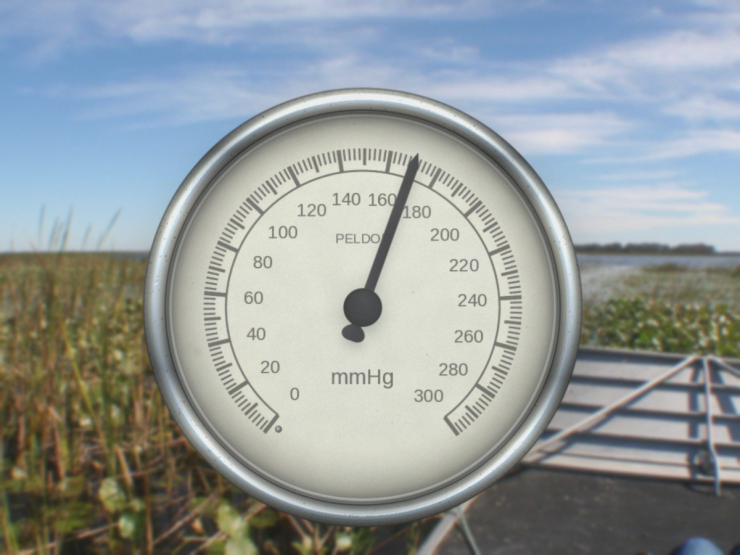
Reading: mmHg 170
